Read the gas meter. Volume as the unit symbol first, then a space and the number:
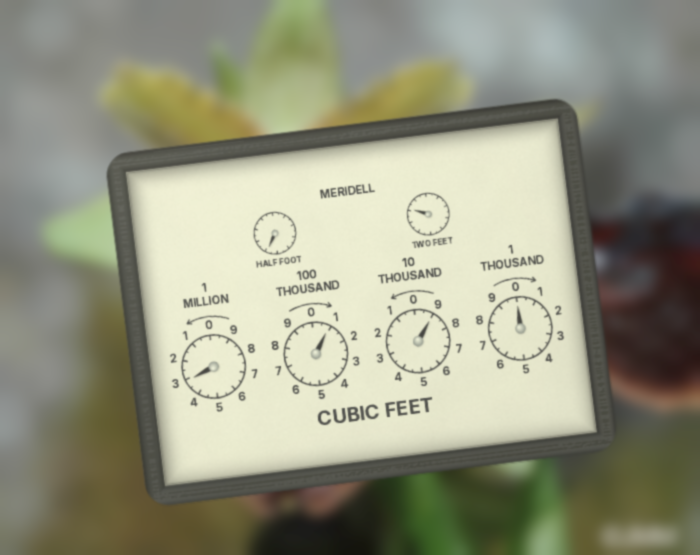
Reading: ft³ 309000
